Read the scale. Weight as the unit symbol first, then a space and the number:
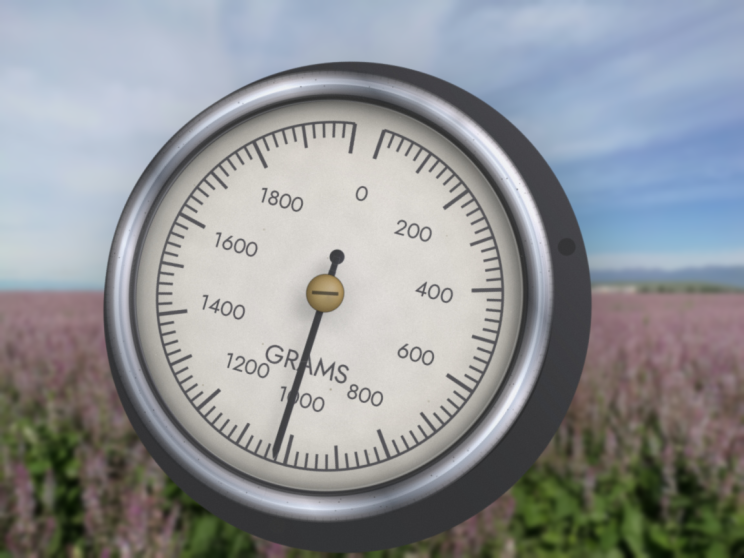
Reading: g 1020
